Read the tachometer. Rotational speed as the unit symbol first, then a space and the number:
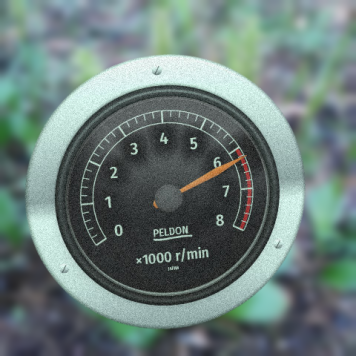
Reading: rpm 6200
